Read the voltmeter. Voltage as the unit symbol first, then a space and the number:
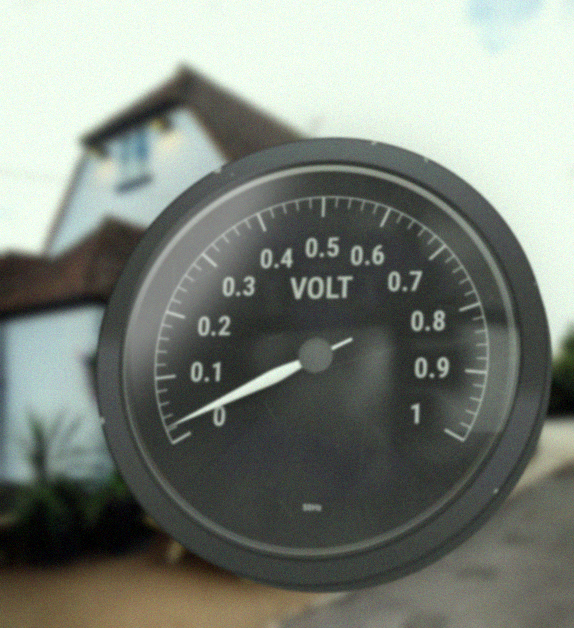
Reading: V 0.02
